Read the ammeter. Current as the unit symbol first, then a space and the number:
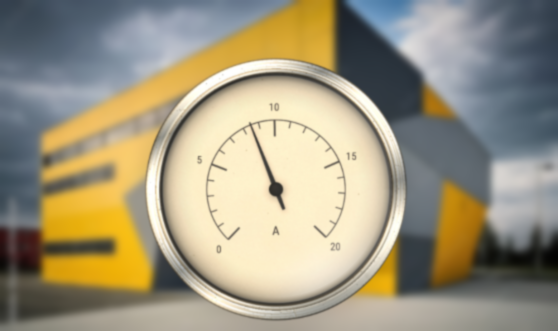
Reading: A 8.5
